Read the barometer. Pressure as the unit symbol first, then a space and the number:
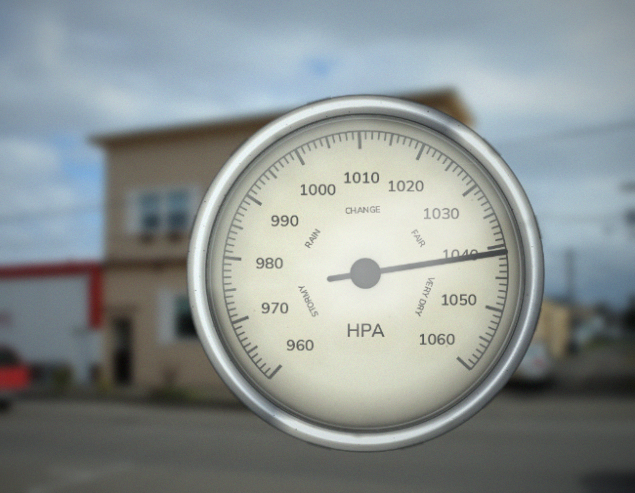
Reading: hPa 1041
